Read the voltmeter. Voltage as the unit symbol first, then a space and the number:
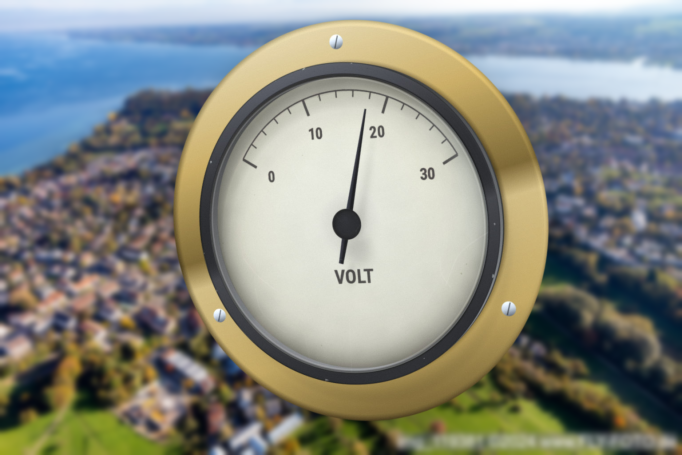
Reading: V 18
